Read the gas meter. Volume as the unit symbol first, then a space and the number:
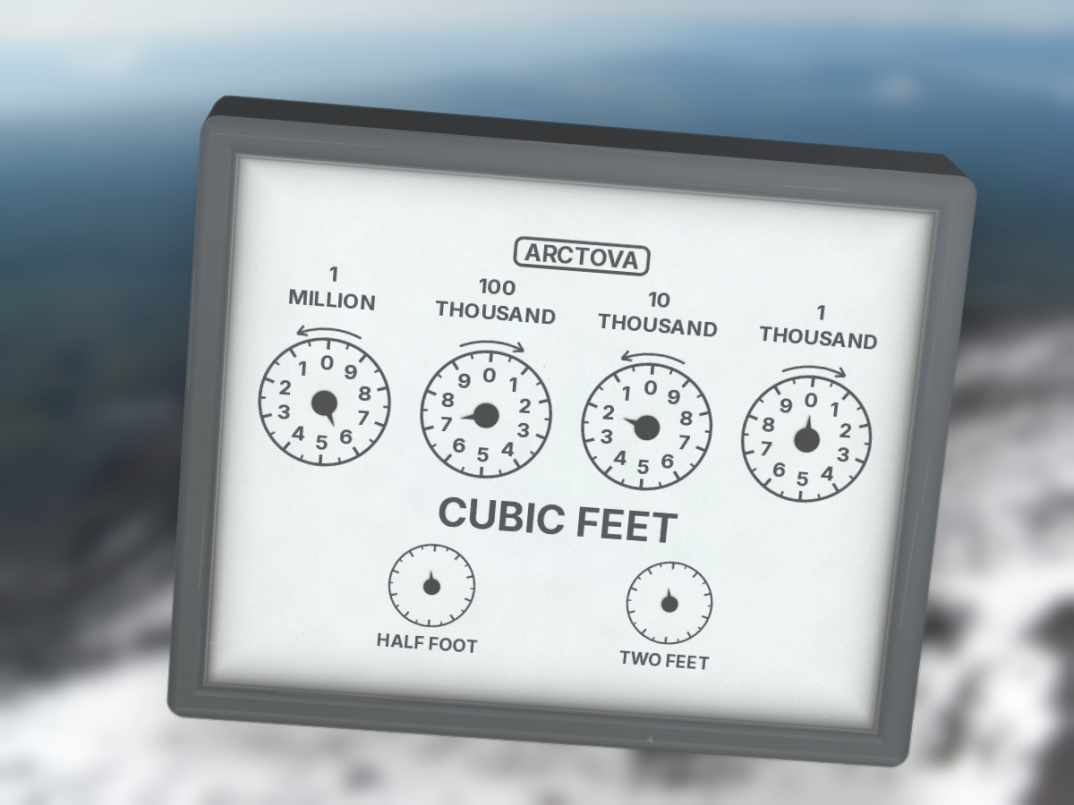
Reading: ft³ 572000
